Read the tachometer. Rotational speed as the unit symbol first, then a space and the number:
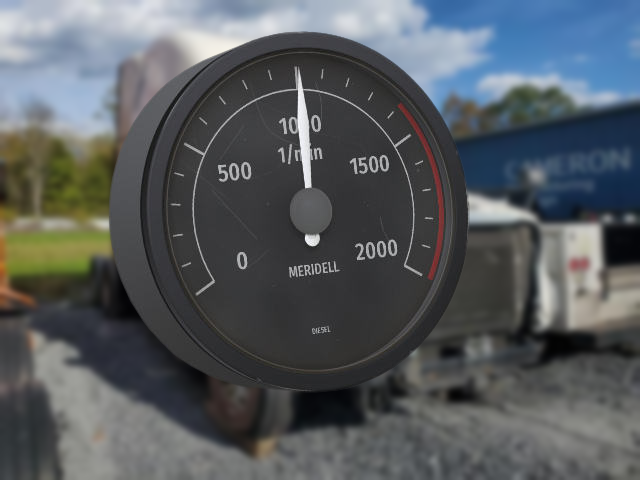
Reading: rpm 1000
